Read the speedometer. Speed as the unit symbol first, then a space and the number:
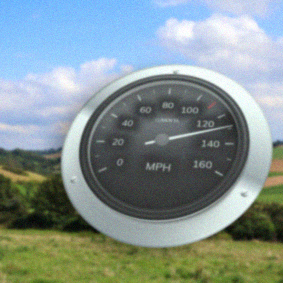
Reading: mph 130
